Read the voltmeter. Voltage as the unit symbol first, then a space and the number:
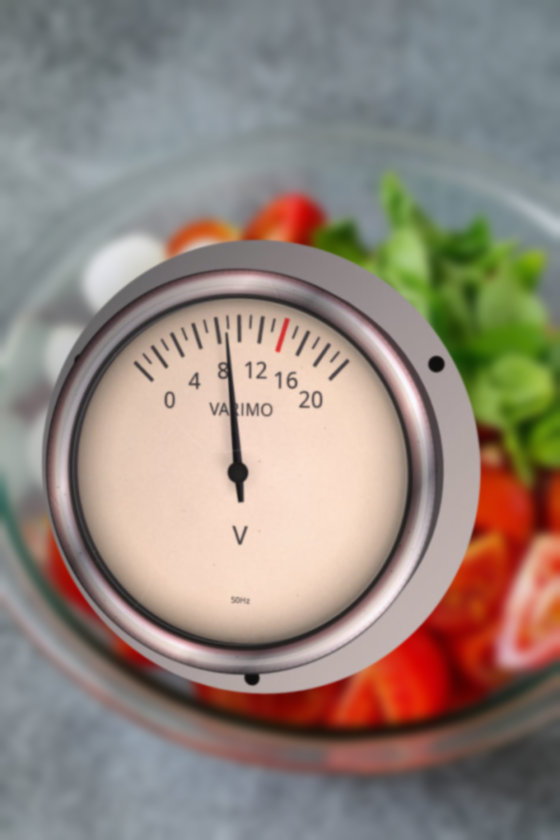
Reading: V 9
